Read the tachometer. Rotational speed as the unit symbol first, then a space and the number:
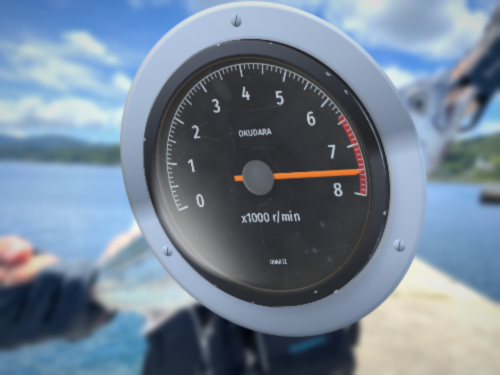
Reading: rpm 7500
